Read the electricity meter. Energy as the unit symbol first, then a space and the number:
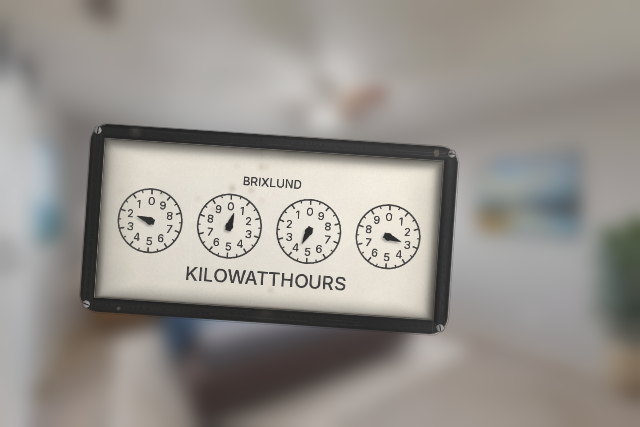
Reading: kWh 2043
